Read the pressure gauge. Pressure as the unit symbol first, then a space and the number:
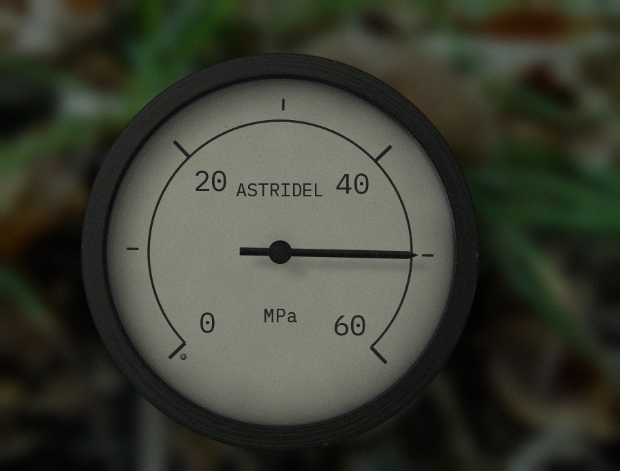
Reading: MPa 50
